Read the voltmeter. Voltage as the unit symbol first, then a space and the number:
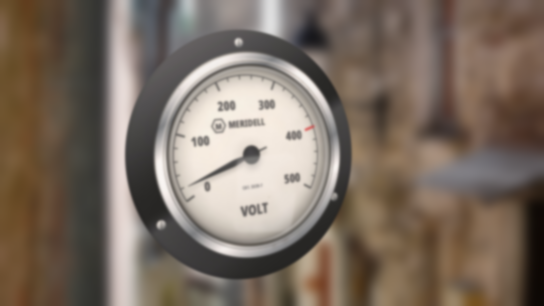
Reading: V 20
